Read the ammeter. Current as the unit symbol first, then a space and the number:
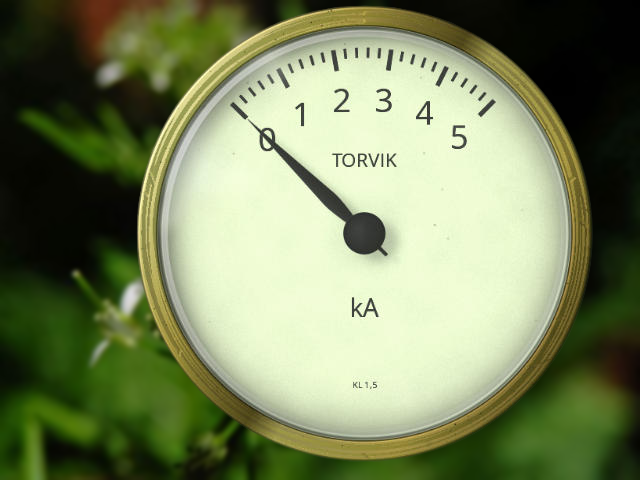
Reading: kA 0
